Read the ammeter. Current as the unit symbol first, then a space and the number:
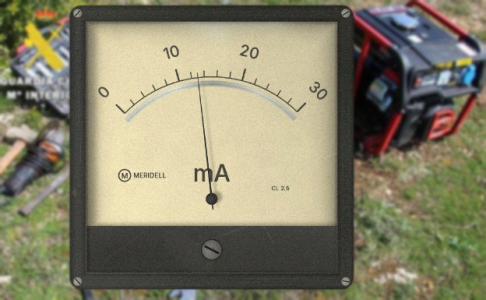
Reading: mA 13
